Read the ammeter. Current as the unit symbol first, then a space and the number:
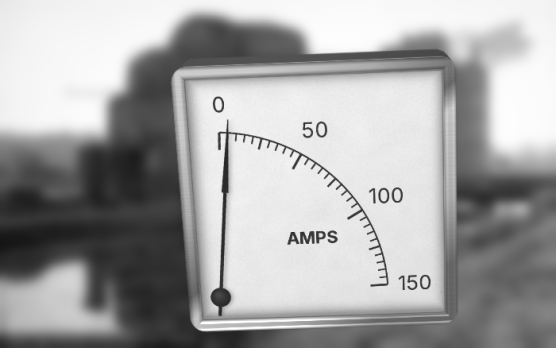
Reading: A 5
